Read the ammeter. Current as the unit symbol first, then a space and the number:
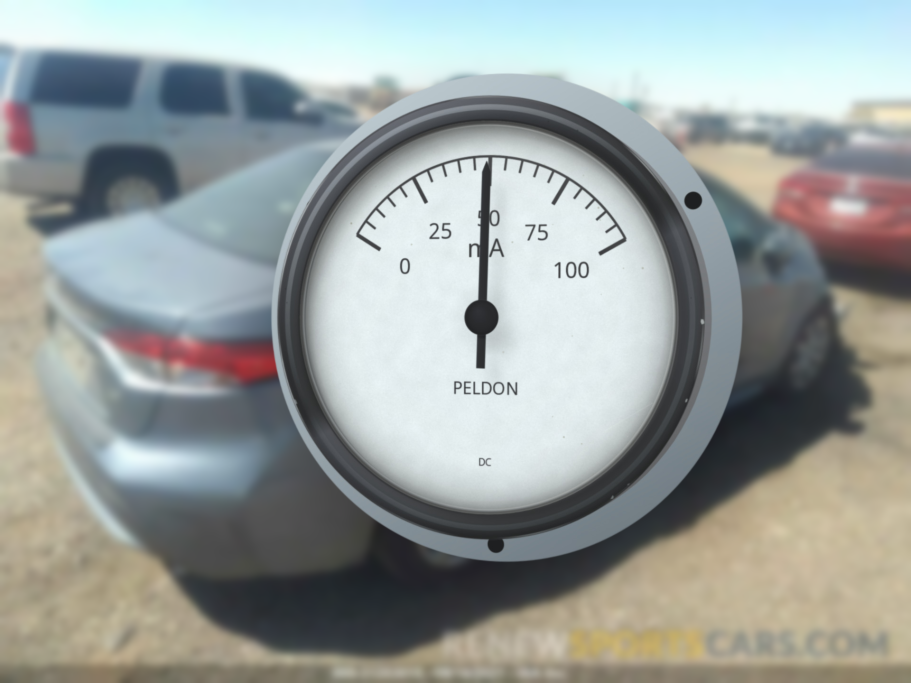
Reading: mA 50
